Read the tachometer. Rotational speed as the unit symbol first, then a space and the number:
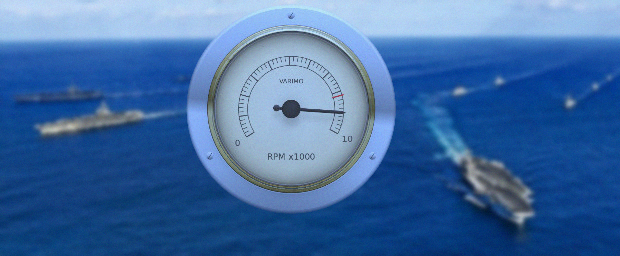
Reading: rpm 9000
